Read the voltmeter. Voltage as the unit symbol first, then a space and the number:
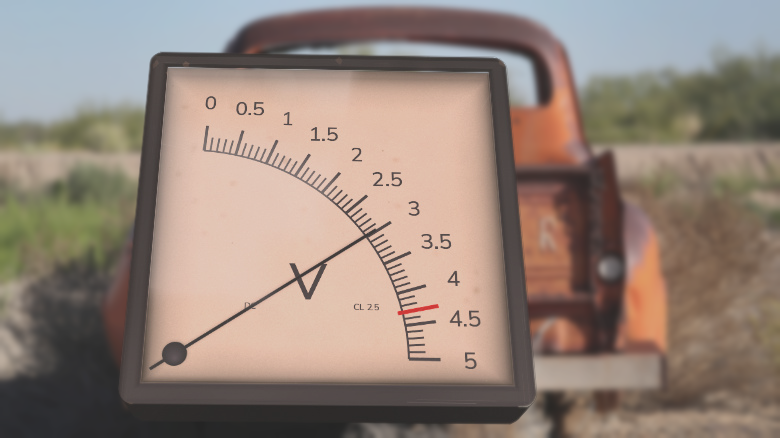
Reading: V 3
